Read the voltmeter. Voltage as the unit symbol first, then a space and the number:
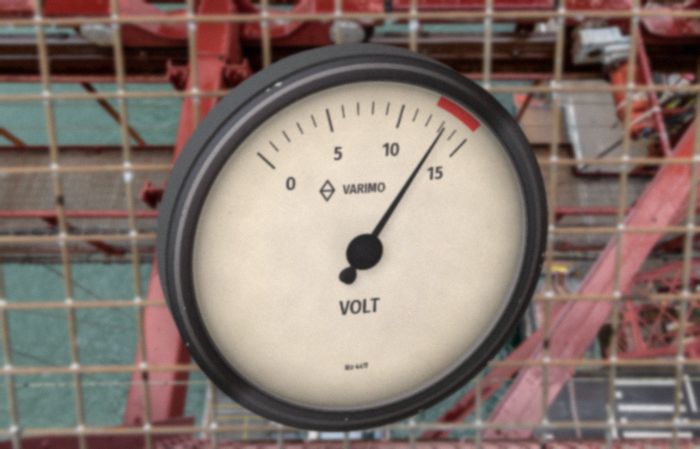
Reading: V 13
